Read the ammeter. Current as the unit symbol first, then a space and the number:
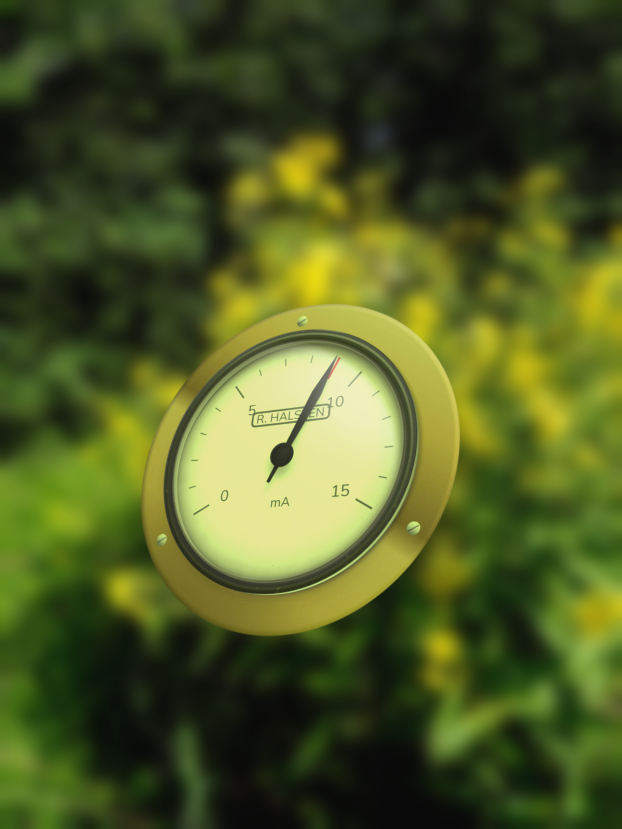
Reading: mA 9
